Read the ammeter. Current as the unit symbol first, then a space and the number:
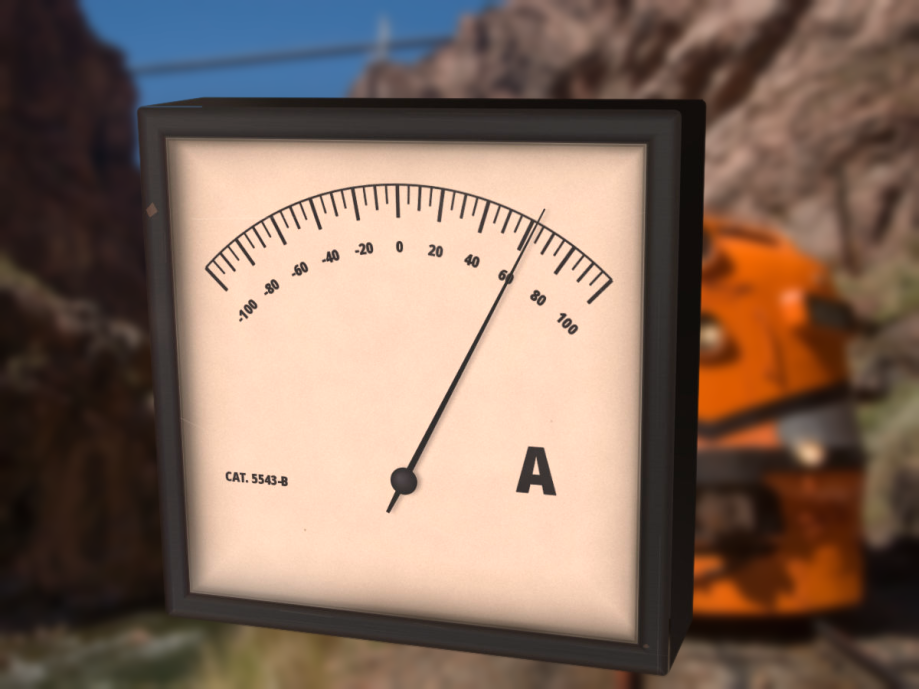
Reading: A 62.5
